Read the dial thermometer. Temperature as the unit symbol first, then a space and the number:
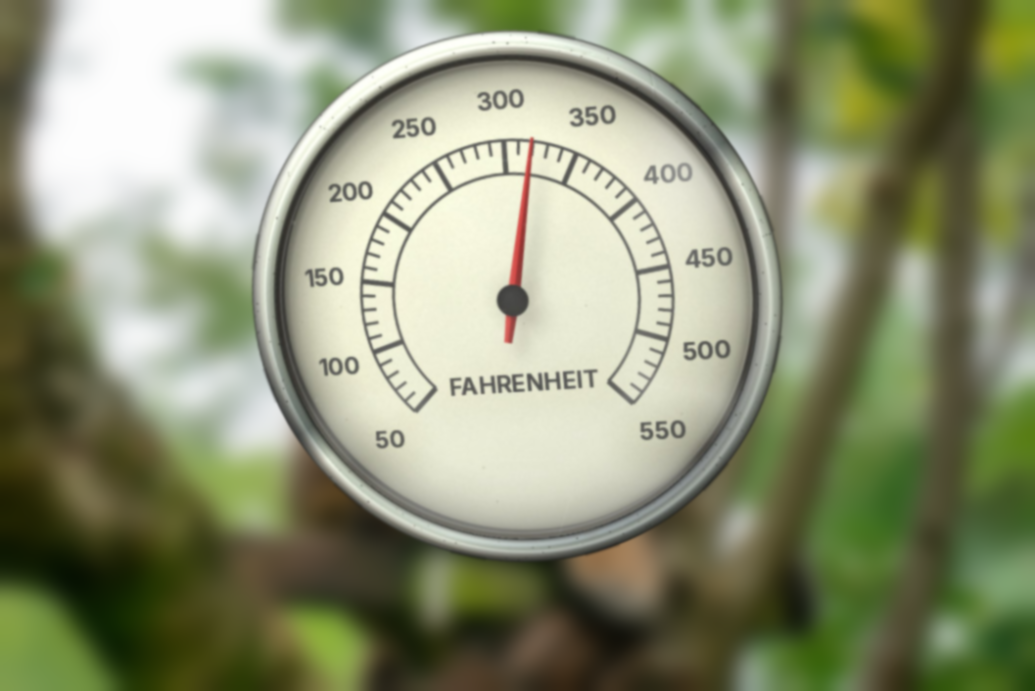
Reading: °F 320
